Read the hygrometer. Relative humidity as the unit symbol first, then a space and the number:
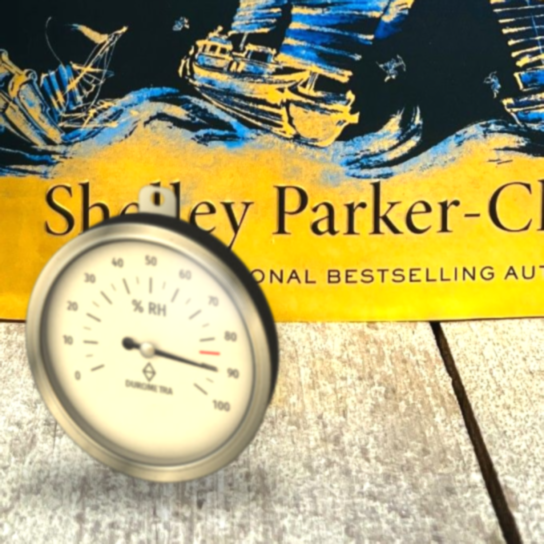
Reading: % 90
